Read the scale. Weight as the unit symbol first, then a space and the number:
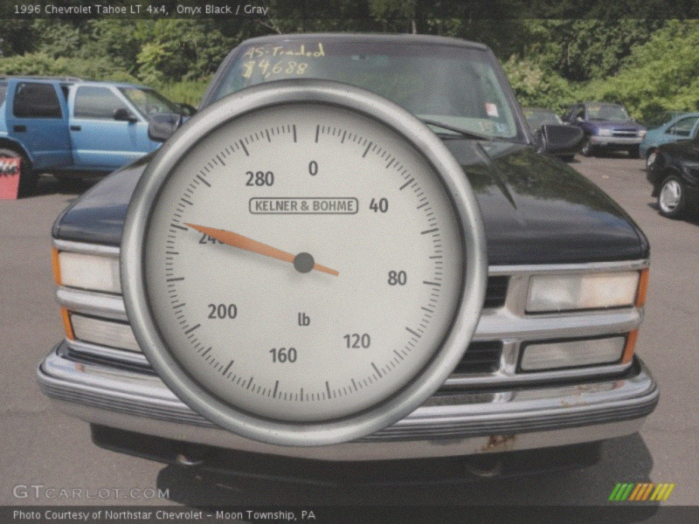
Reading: lb 242
